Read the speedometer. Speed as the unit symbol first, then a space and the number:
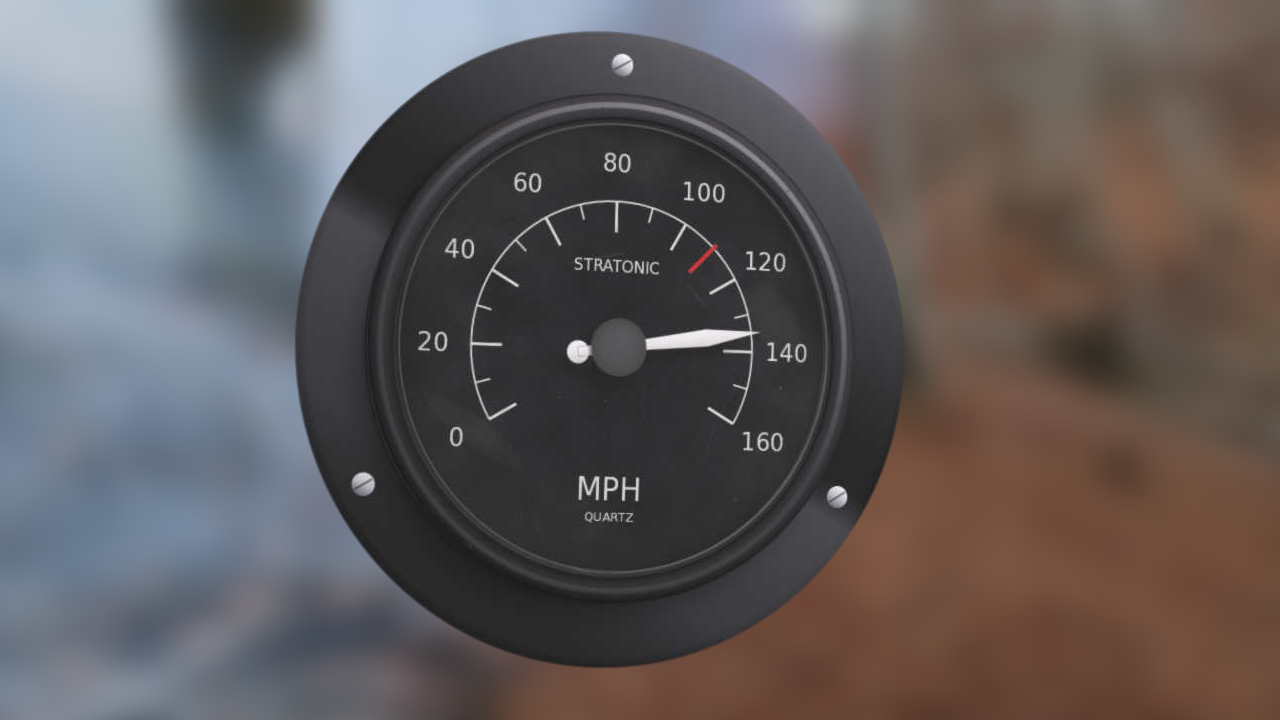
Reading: mph 135
